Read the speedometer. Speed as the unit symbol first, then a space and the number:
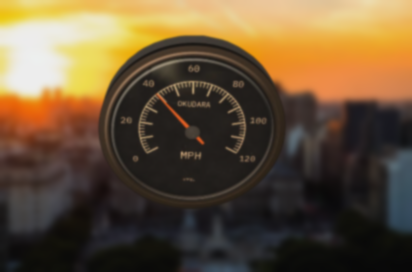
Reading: mph 40
